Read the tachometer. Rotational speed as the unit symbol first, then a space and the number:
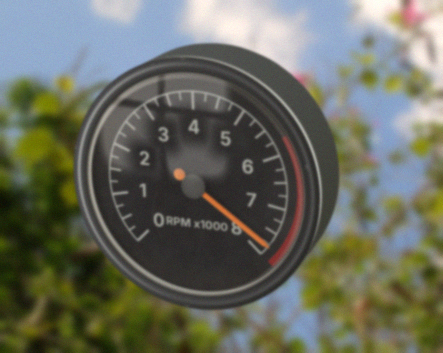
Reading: rpm 7750
